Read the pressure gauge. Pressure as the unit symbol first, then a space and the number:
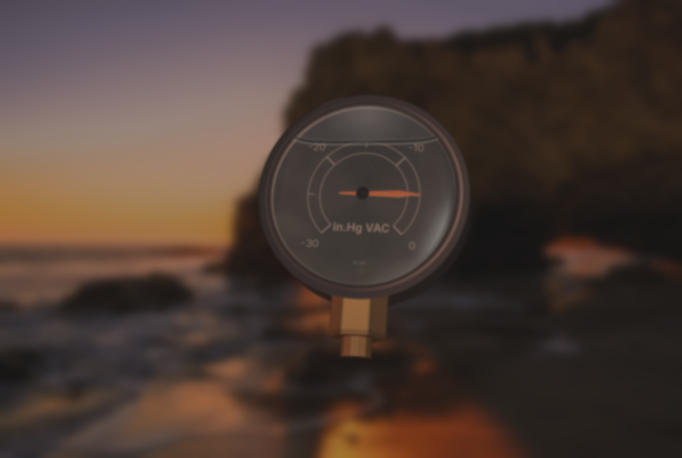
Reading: inHg -5
